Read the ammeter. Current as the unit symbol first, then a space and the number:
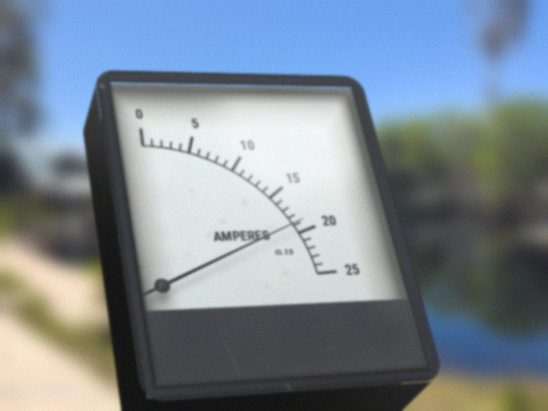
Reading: A 19
